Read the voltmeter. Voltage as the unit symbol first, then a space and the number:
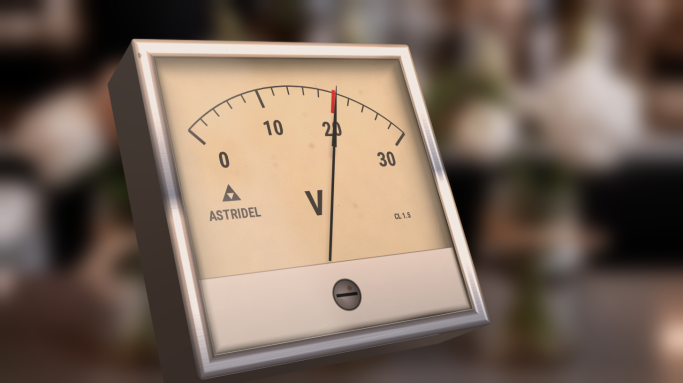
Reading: V 20
